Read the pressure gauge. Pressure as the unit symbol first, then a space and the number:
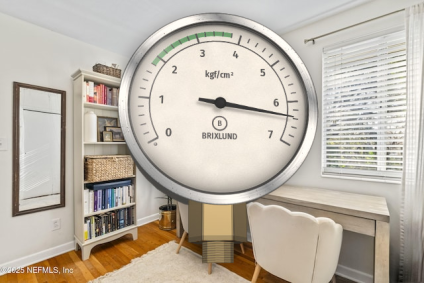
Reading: kg/cm² 6.4
